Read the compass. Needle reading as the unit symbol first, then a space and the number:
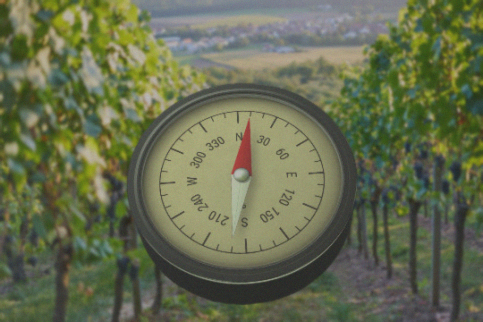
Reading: ° 10
